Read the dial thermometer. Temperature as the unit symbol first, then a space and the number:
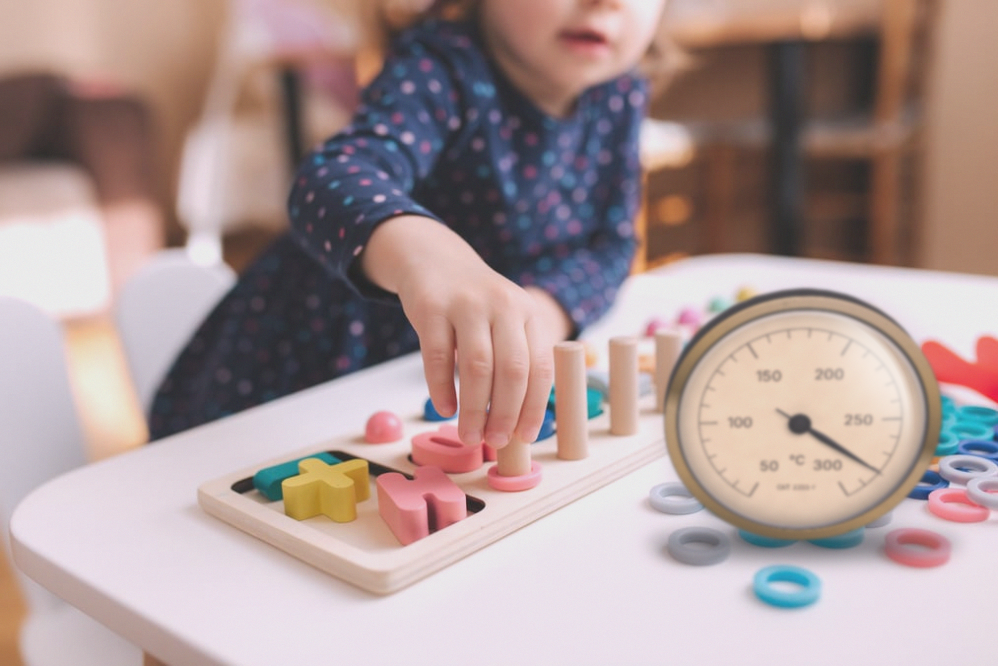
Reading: °C 280
